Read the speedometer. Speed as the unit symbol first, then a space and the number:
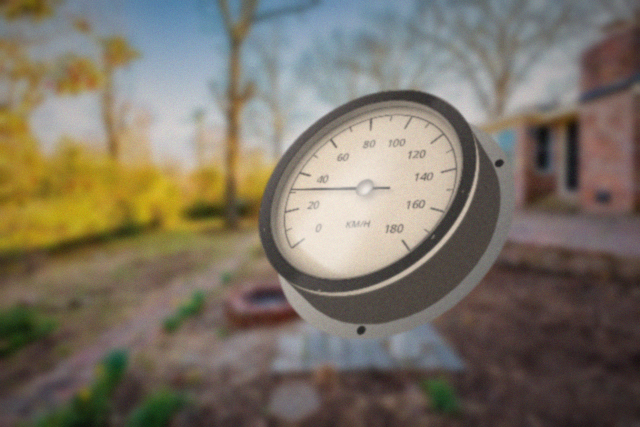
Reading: km/h 30
